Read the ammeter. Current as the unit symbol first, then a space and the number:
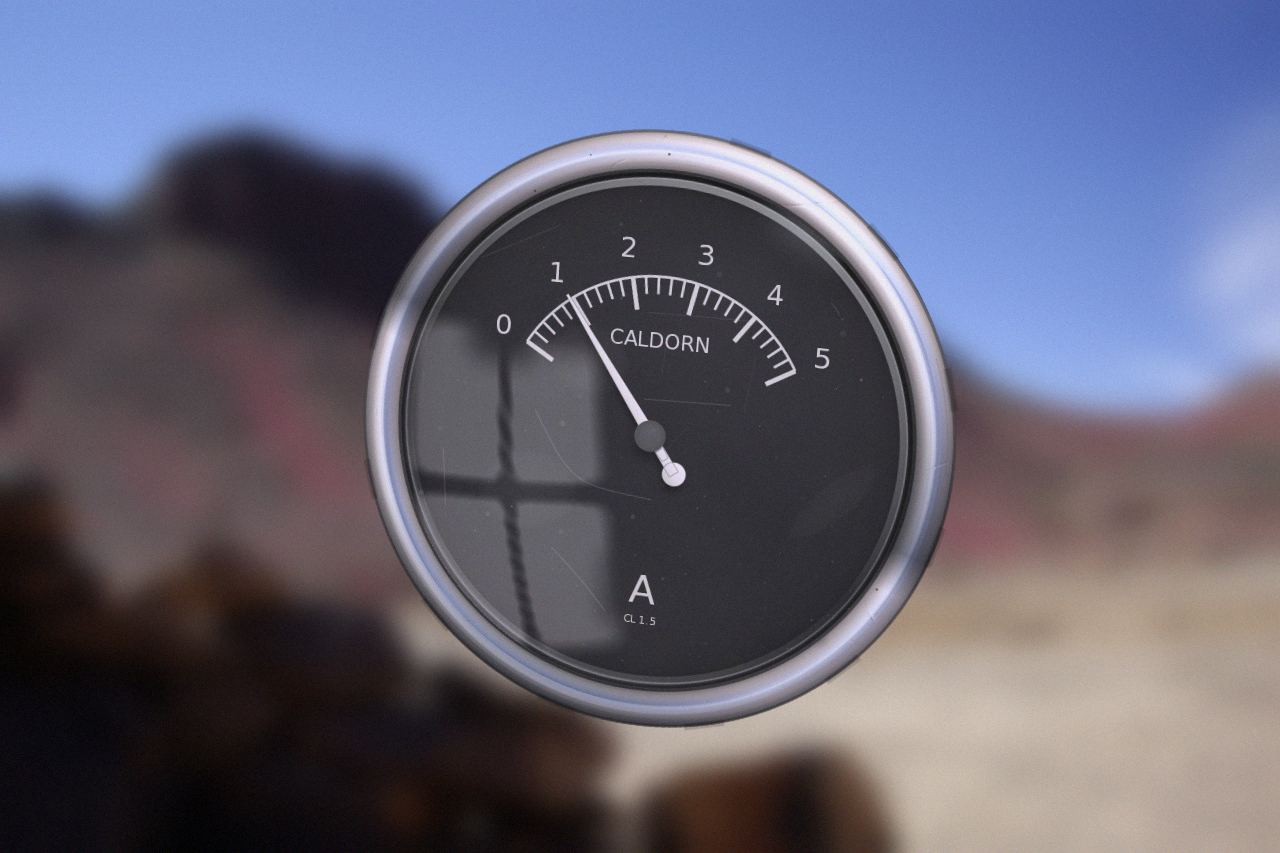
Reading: A 1
